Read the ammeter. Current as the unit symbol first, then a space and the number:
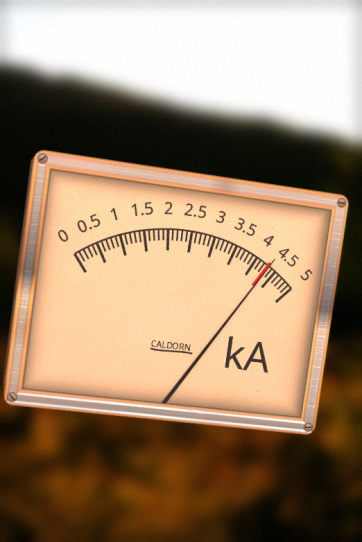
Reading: kA 4.3
